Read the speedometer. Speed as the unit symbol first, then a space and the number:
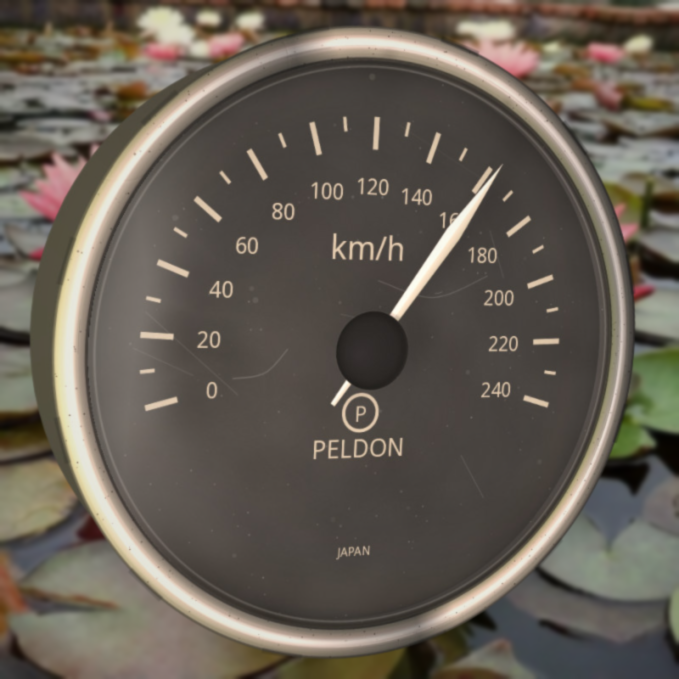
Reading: km/h 160
